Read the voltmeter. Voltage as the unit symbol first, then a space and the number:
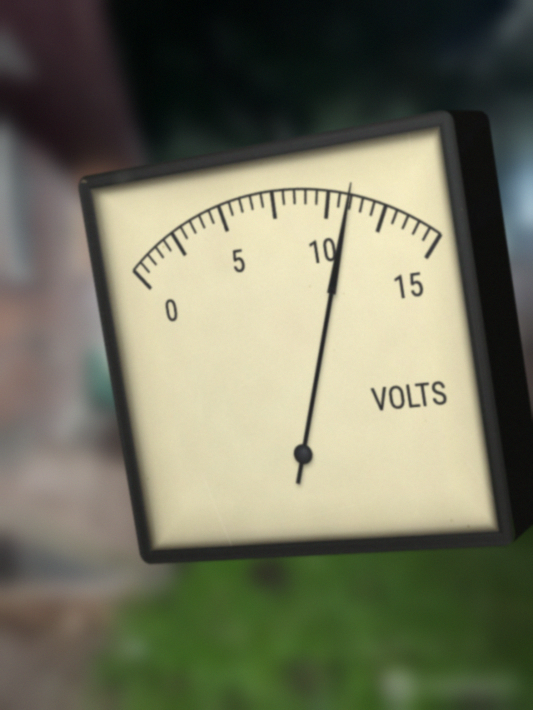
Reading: V 11
